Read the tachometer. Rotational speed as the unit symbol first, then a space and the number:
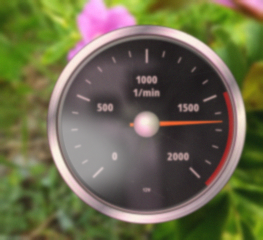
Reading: rpm 1650
